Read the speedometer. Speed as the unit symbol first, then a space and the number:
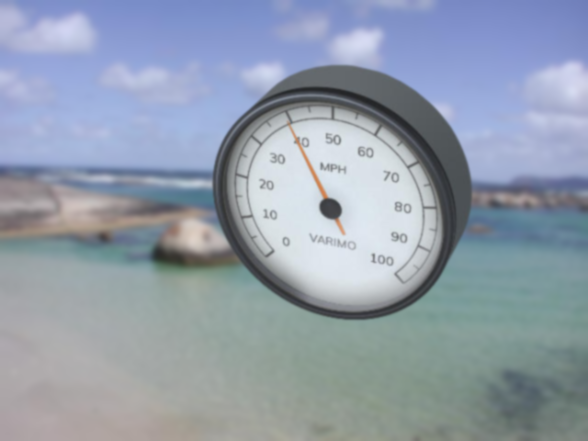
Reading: mph 40
